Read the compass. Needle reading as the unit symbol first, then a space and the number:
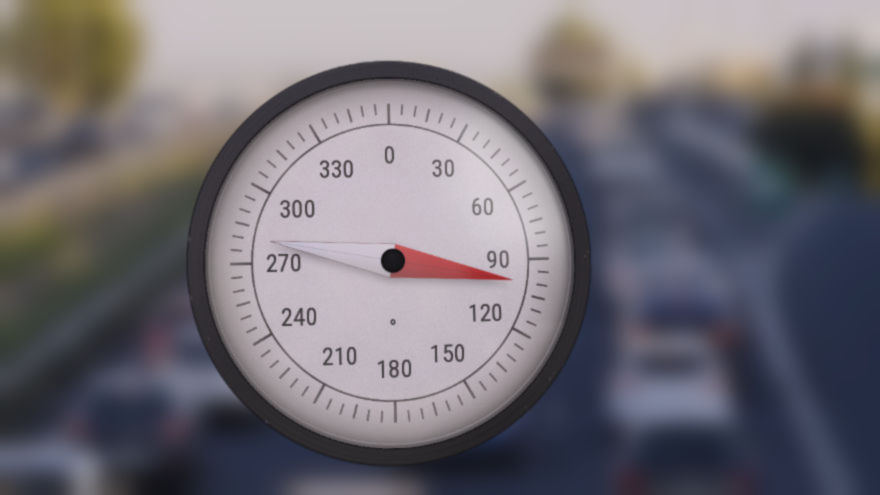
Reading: ° 100
